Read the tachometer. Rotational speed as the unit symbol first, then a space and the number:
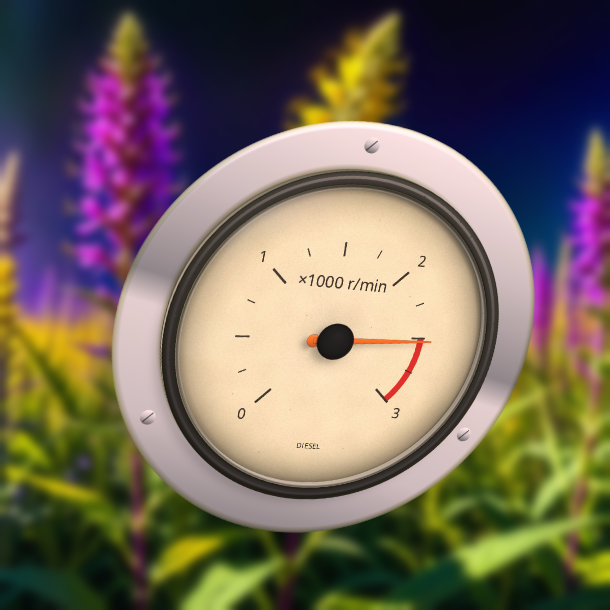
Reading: rpm 2500
